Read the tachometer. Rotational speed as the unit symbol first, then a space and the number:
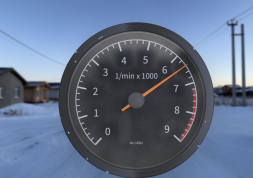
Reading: rpm 6400
